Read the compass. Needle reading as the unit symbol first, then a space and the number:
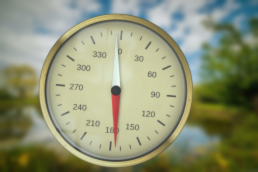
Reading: ° 175
